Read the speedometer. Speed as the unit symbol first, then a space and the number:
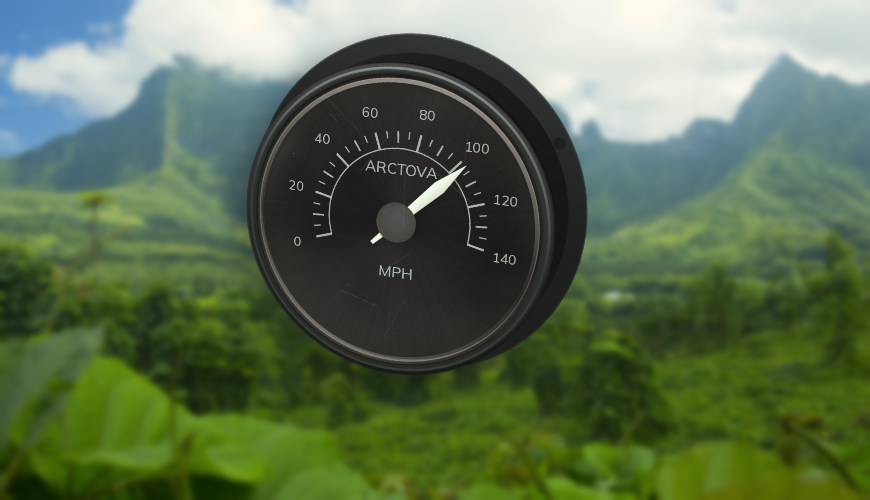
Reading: mph 102.5
